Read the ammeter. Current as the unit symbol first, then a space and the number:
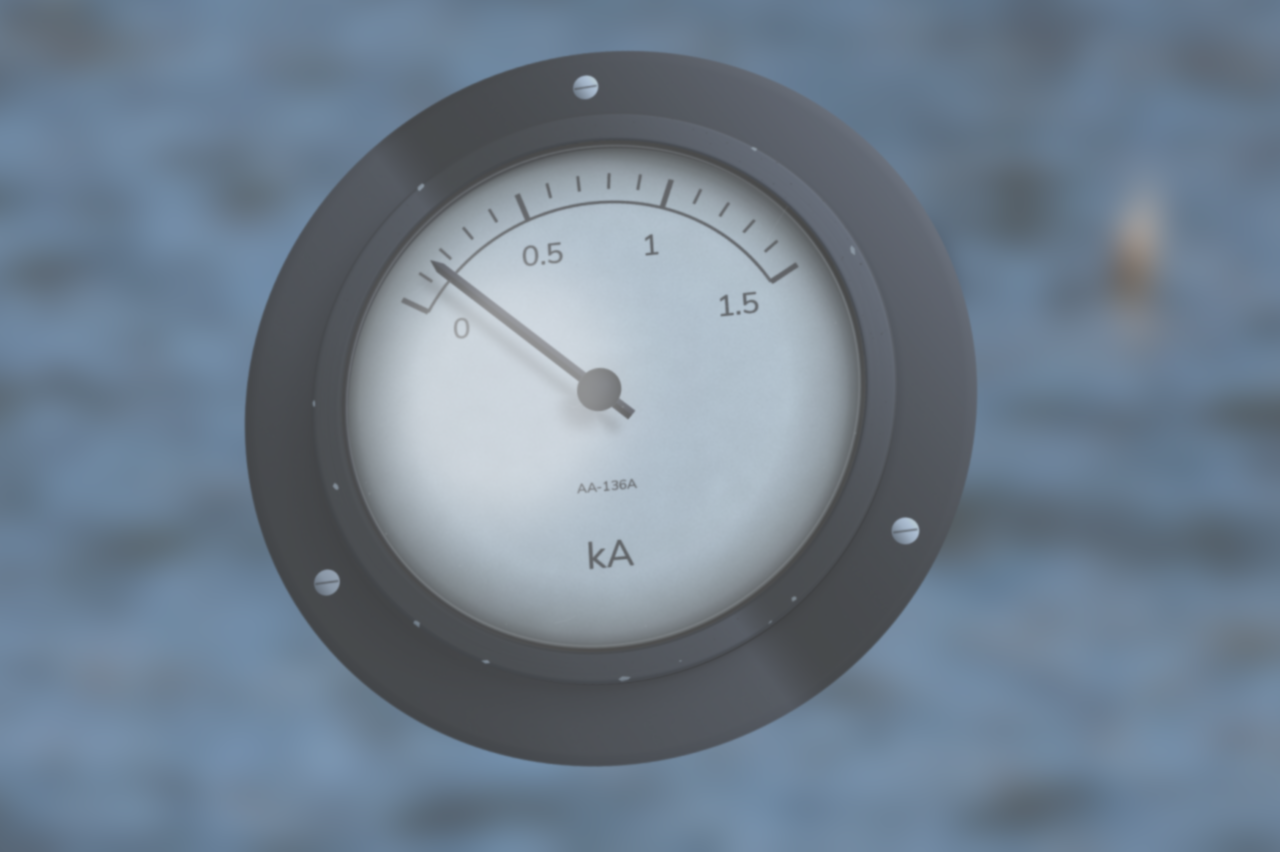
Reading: kA 0.15
